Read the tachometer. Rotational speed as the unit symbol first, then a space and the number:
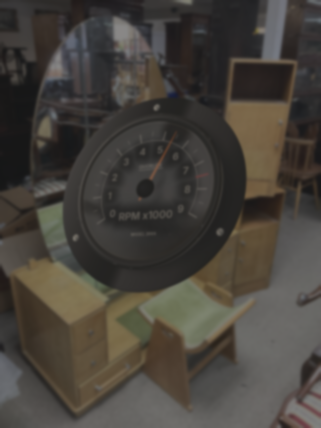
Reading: rpm 5500
